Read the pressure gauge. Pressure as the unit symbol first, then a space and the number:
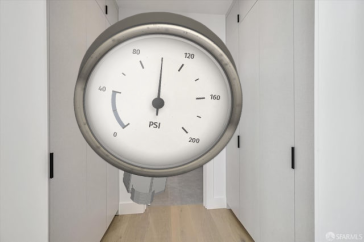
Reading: psi 100
